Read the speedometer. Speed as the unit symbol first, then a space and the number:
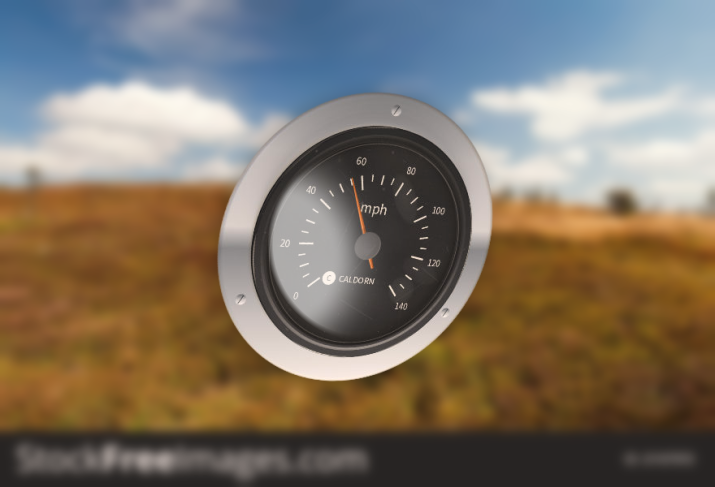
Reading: mph 55
